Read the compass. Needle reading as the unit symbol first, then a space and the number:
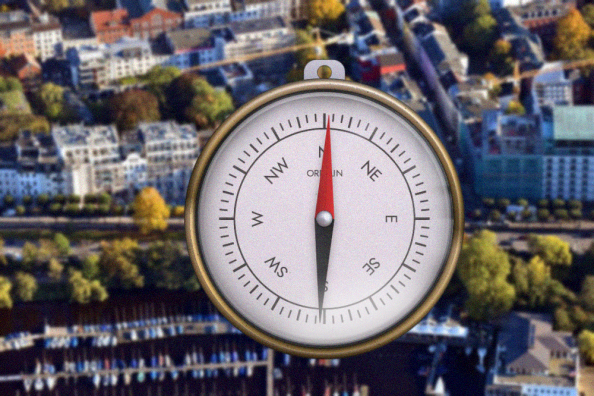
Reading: ° 2.5
